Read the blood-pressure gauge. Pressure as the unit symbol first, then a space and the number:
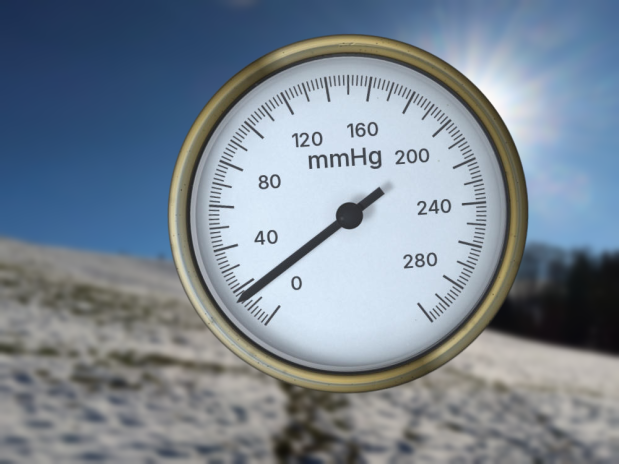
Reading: mmHg 16
